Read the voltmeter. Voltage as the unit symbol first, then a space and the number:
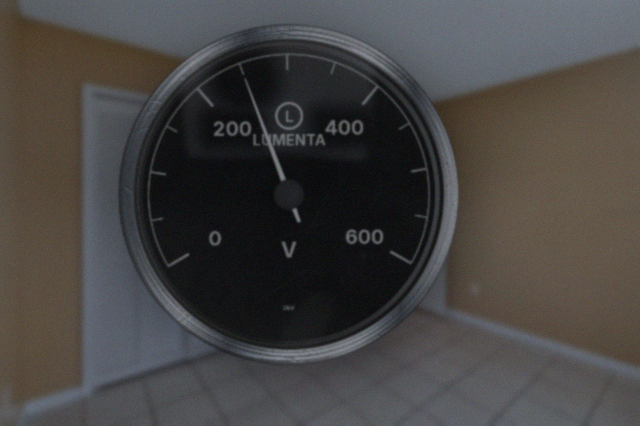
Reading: V 250
